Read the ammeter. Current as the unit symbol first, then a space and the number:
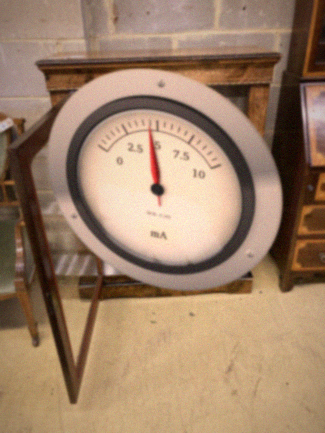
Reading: mA 4.5
